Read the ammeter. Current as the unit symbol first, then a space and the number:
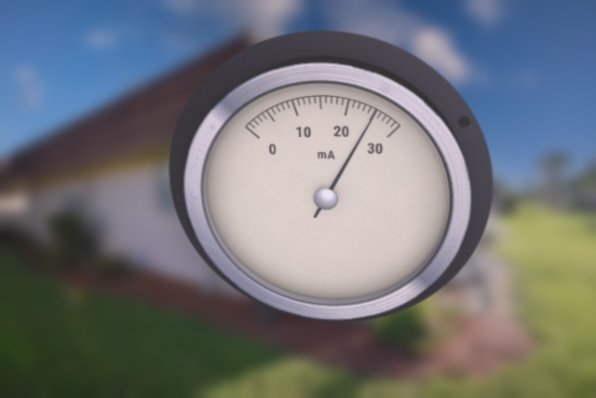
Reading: mA 25
